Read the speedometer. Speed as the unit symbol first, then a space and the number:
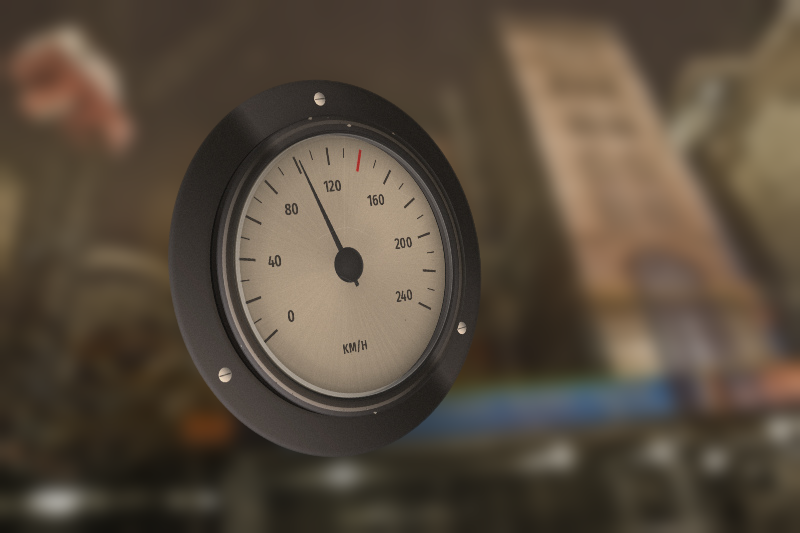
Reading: km/h 100
